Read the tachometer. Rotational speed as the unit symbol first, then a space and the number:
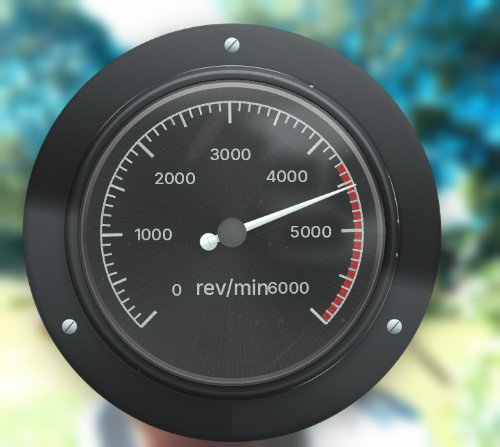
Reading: rpm 4550
